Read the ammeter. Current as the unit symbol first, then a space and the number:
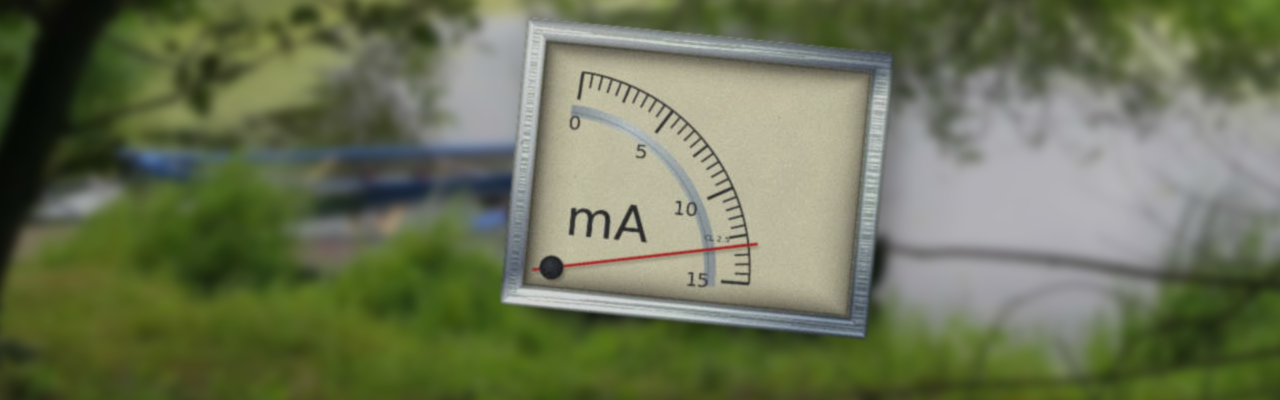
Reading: mA 13
